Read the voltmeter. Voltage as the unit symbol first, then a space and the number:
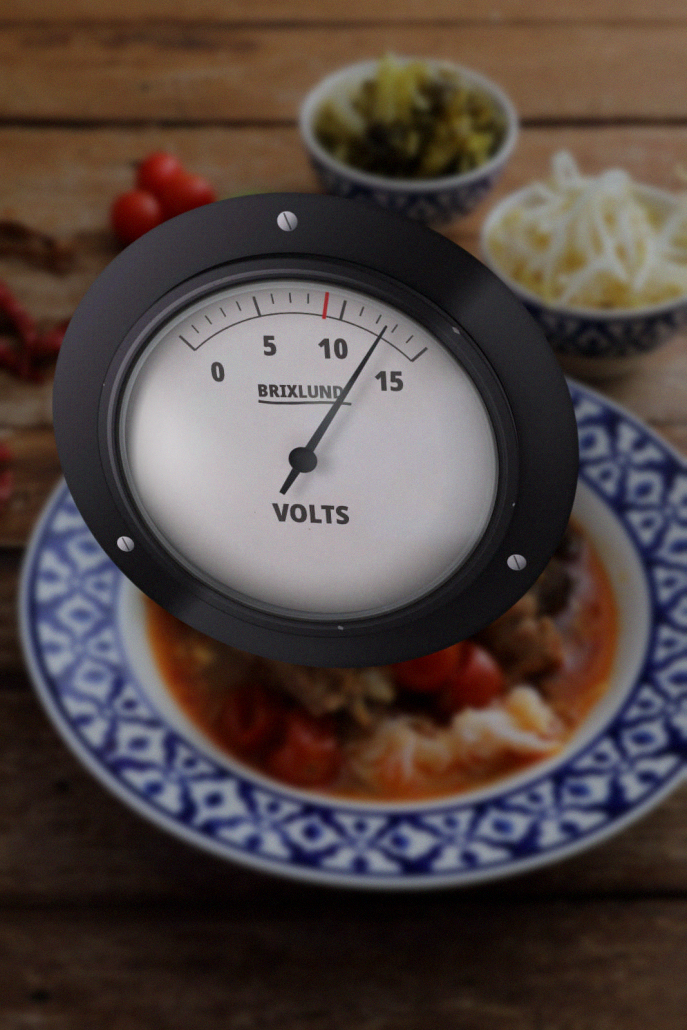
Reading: V 12.5
